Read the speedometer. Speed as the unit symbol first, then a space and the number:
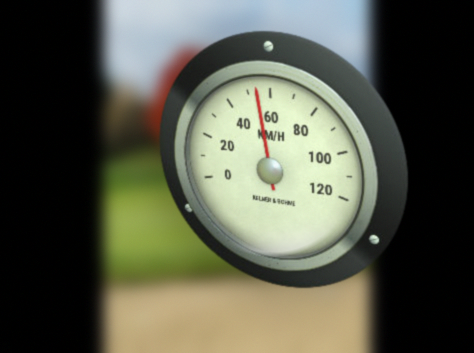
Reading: km/h 55
